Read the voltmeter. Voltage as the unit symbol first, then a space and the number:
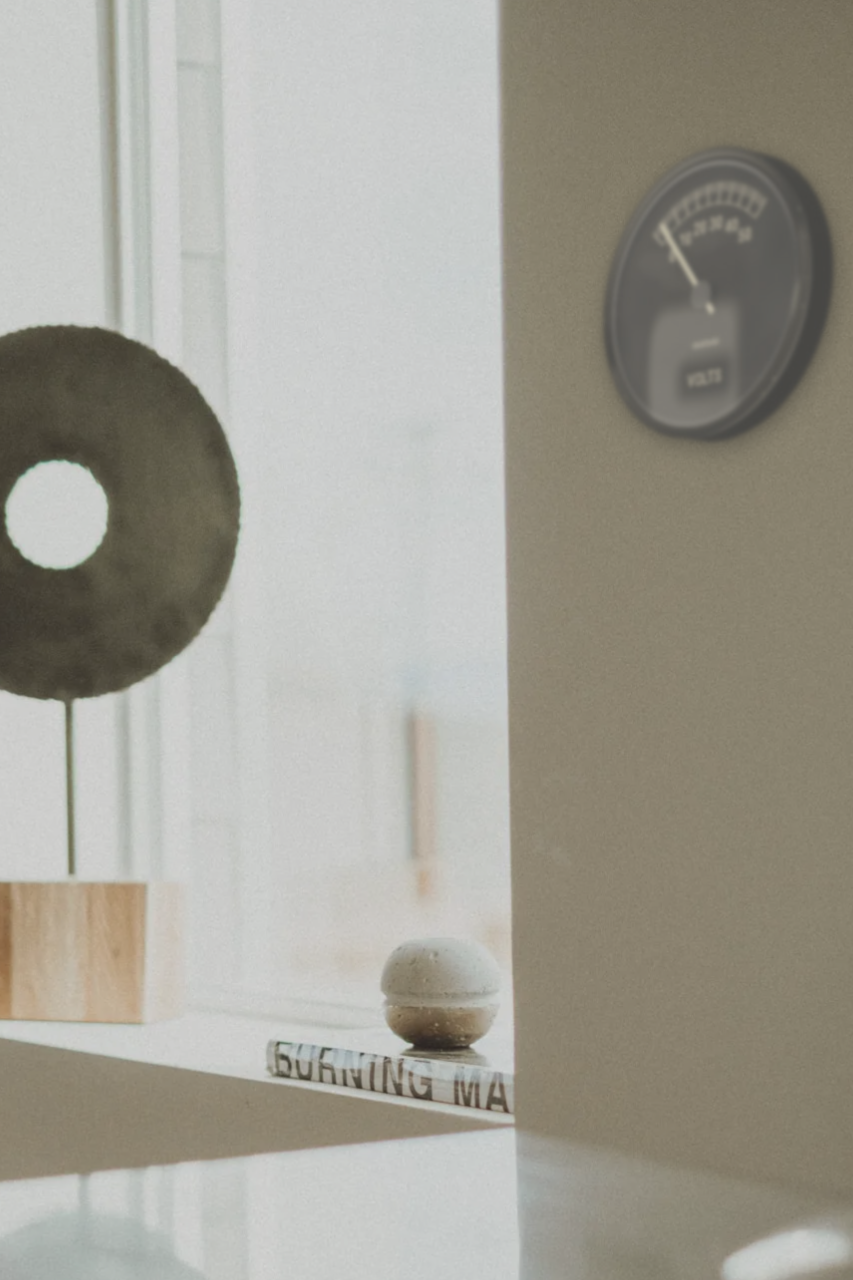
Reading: V 5
